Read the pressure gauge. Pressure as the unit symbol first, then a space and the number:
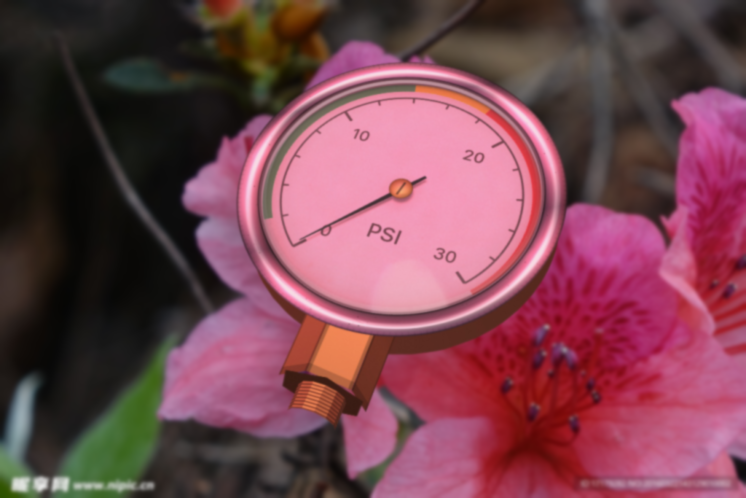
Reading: psi 0
